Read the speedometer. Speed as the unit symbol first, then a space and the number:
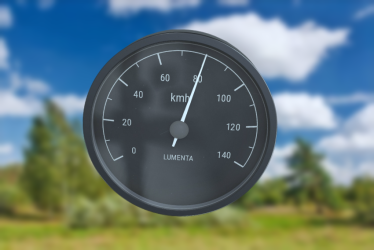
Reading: km/h 80
